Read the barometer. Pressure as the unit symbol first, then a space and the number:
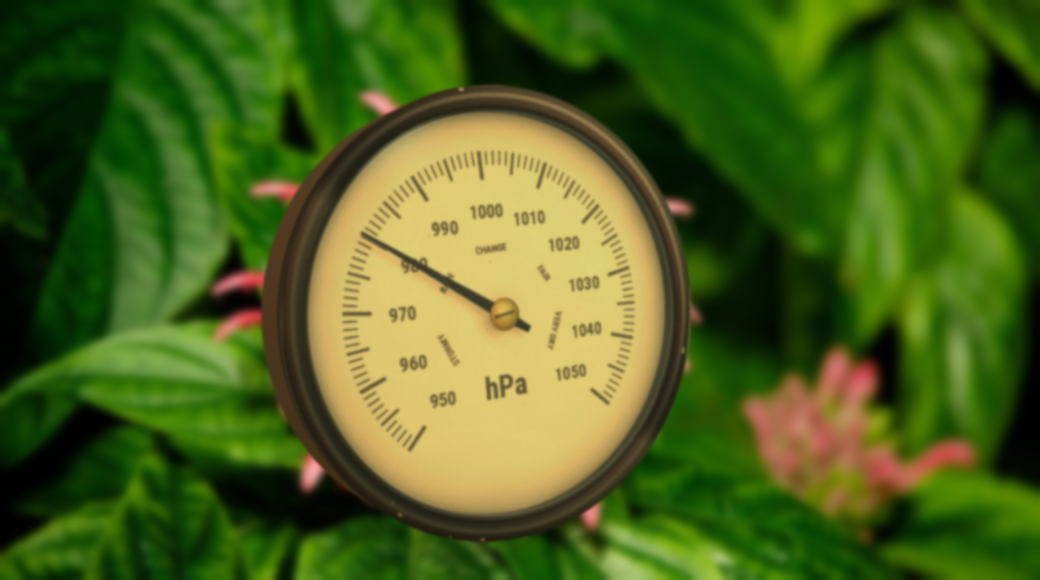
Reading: hPa 980
